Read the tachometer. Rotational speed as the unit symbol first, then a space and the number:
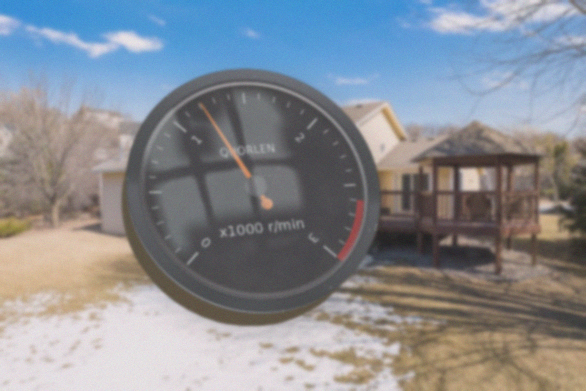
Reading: rpm 1200
